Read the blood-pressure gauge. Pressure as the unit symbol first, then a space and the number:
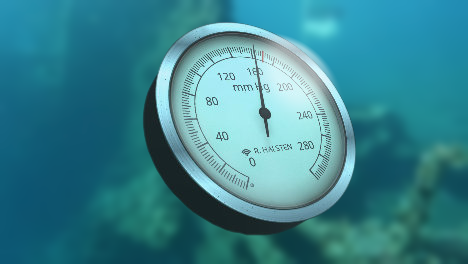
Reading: mmHg 160
